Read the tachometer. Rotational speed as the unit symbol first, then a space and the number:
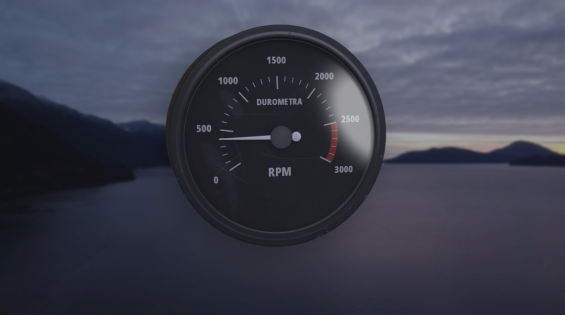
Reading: rpm 400
